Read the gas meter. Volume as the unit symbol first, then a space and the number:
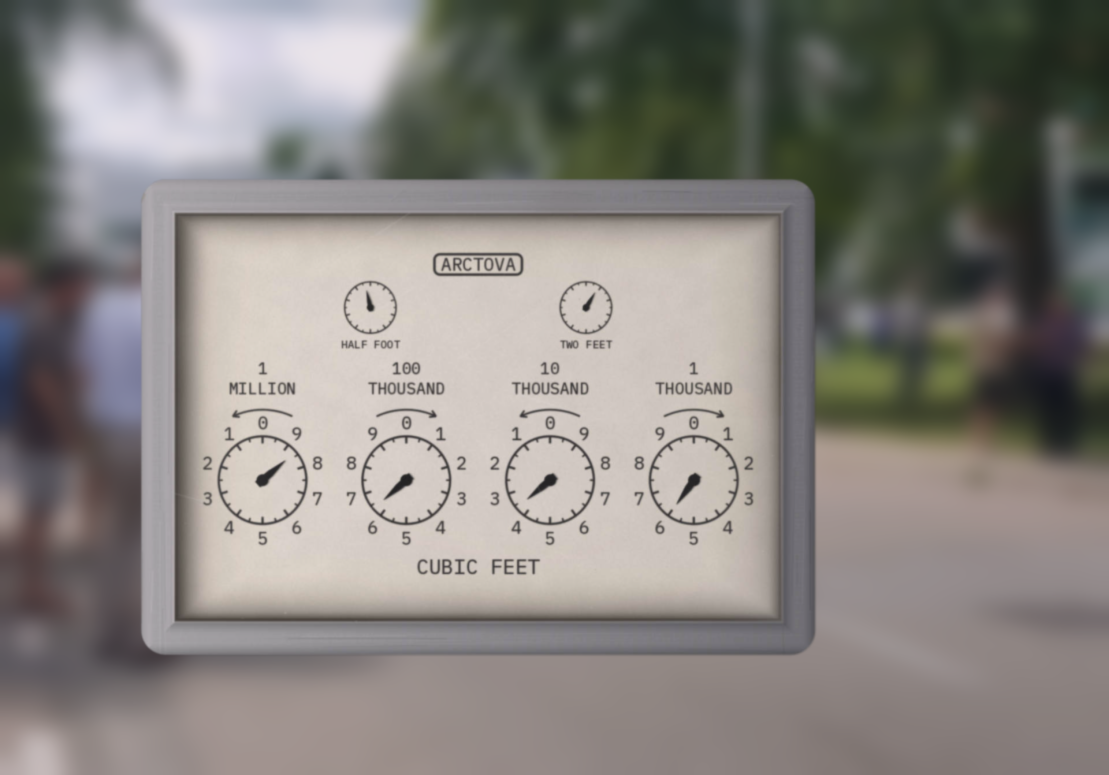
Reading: ft³ 863600
